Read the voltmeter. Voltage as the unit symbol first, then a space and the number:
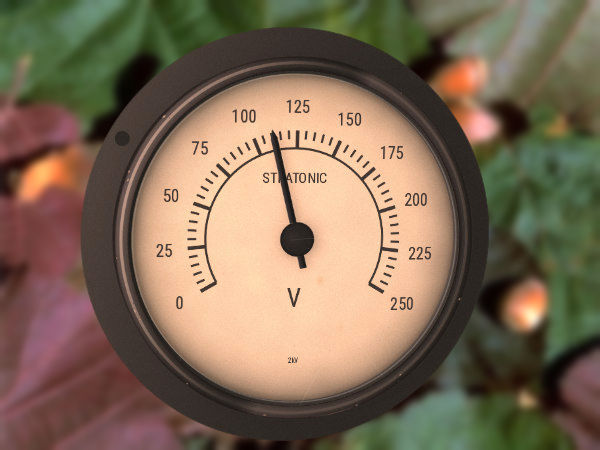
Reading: V 110
